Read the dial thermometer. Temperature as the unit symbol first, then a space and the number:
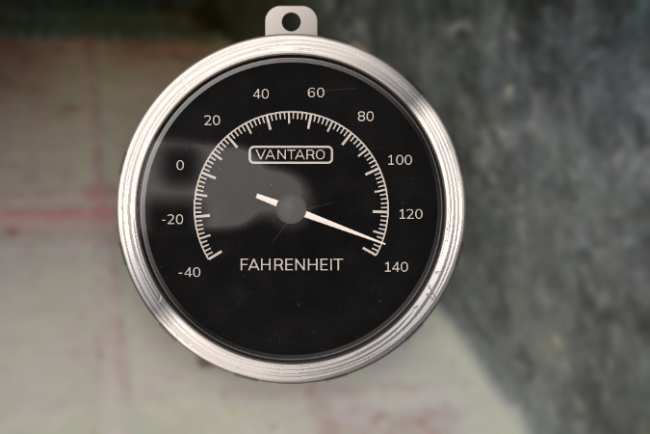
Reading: °F 134
